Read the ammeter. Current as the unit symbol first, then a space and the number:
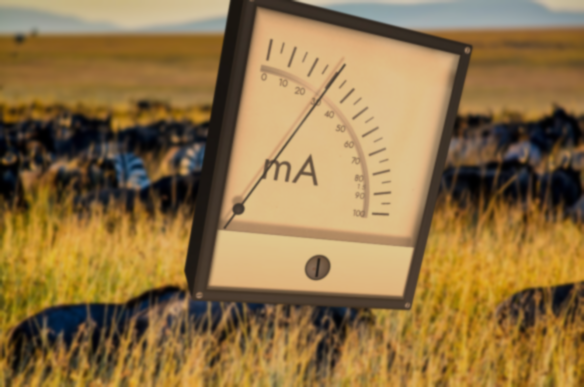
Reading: mA 30
